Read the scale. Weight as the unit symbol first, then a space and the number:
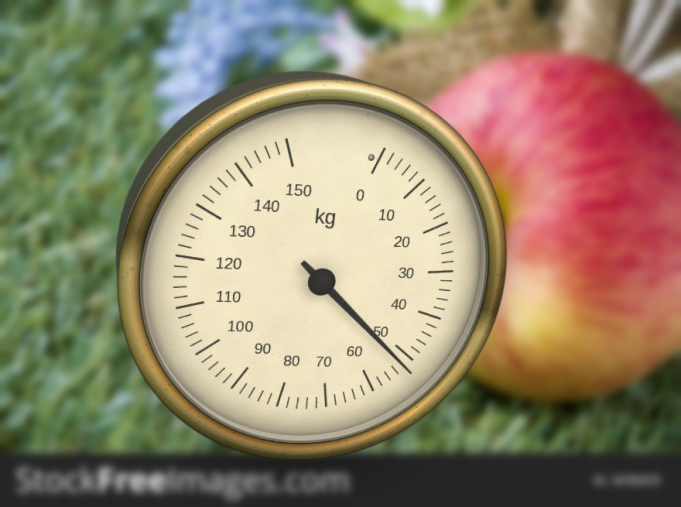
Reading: kg 52
